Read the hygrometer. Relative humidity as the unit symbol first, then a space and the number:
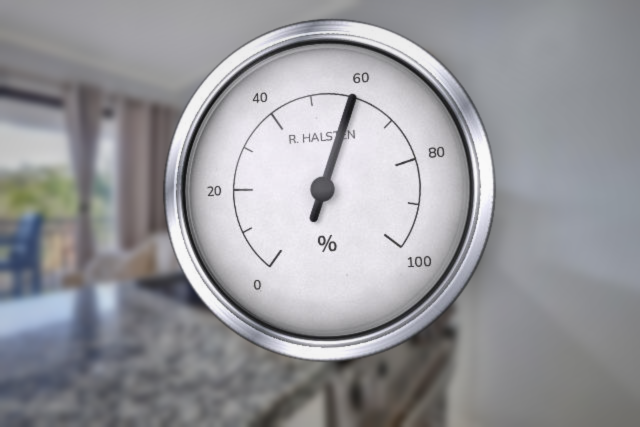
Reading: % 60
